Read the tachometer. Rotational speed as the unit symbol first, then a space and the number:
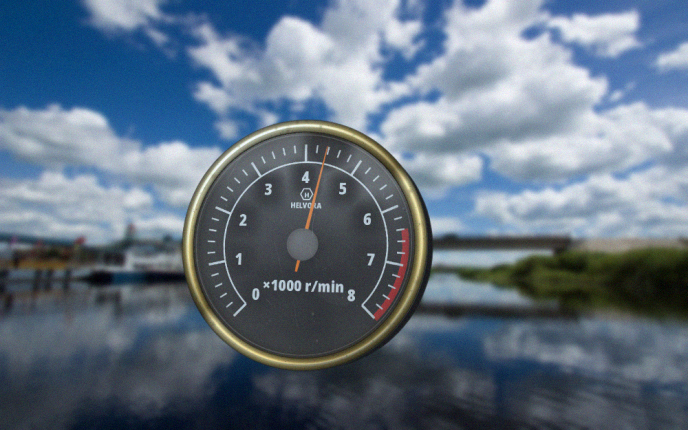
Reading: rpm 4400
